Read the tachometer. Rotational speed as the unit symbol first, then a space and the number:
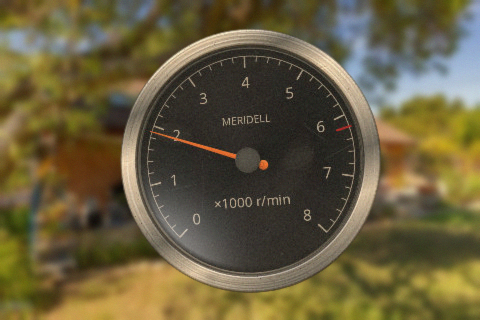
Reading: rpm 1900
